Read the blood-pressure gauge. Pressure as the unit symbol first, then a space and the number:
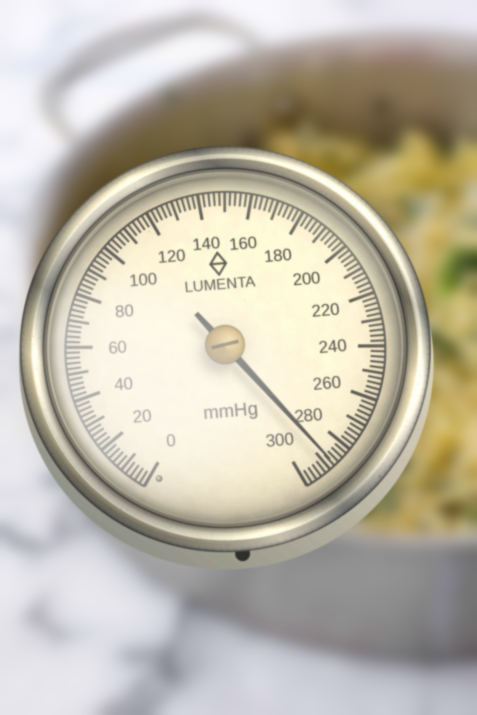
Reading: mmHg 288
